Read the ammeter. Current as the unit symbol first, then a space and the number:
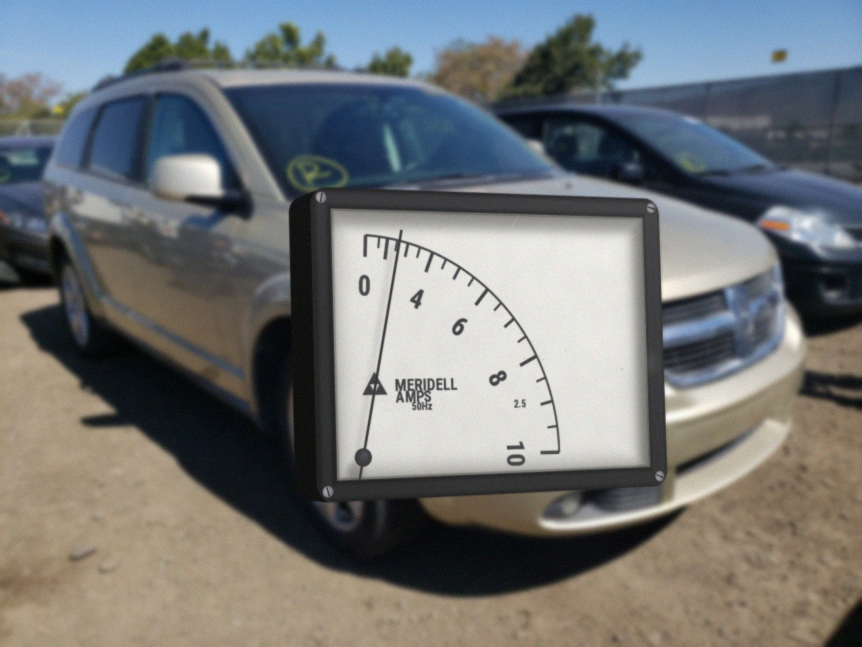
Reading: A 2.5
